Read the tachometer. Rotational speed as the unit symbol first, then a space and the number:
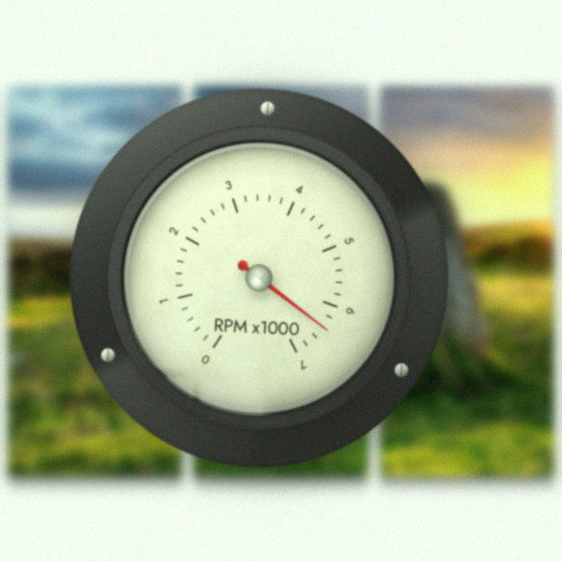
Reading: rpm 6400
